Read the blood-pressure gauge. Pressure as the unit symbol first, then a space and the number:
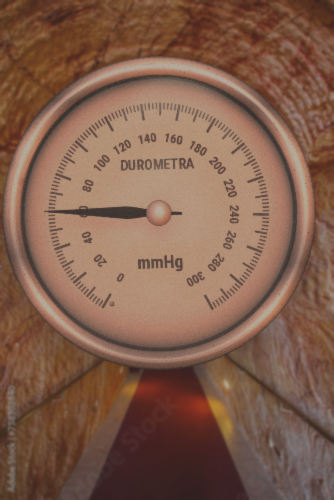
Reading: mmHg 60
